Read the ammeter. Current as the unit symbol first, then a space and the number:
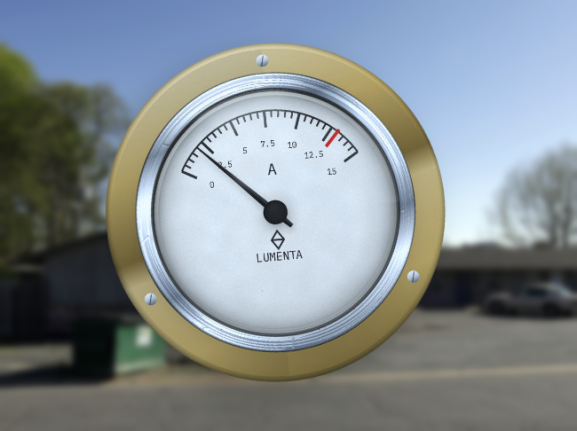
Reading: A 2
